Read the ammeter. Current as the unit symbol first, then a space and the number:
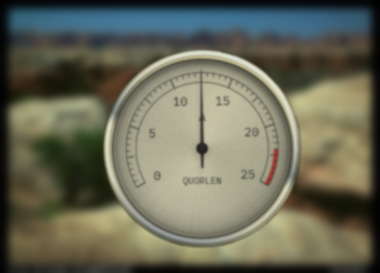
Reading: A 12.5
